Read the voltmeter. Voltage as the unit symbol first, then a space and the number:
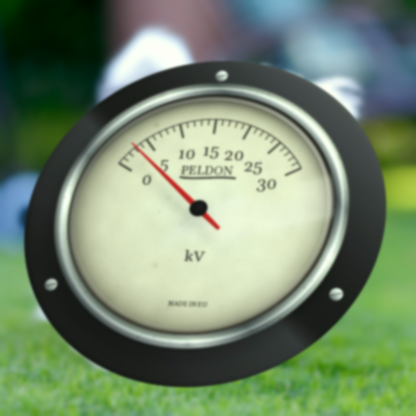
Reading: kV 3
